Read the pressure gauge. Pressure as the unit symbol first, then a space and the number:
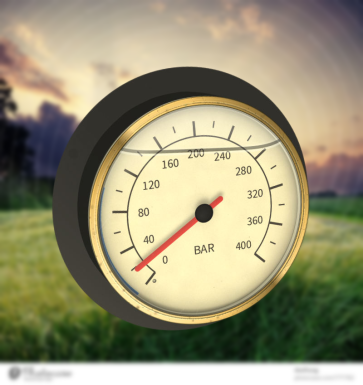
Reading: bar 20
